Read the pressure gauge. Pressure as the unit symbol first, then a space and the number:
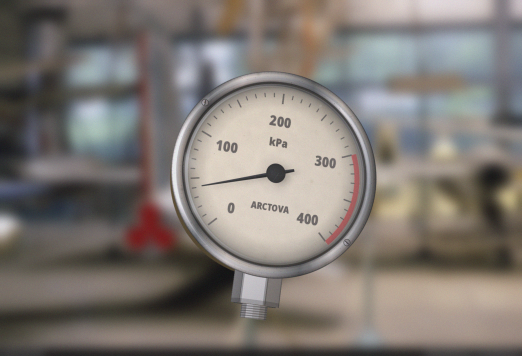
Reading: kPa 40
